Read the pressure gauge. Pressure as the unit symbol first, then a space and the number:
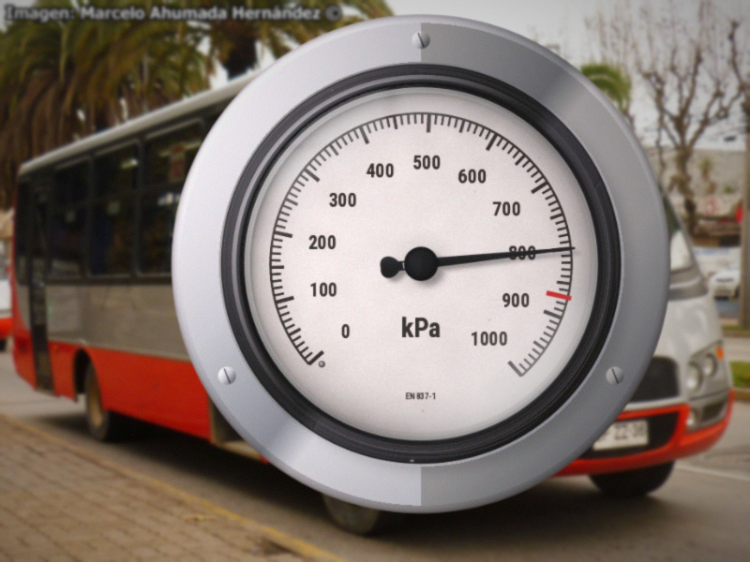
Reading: kPa 800
